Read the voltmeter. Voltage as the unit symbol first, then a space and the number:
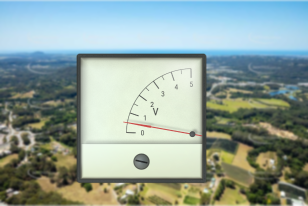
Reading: V 0.5
